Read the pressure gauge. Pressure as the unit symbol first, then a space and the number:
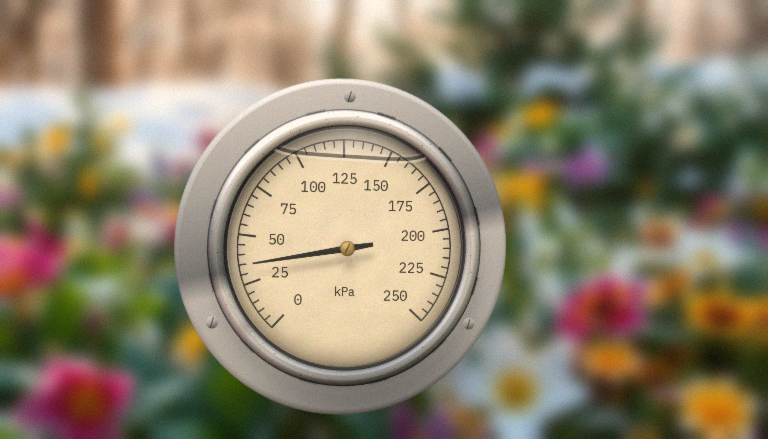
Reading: kPa 35
